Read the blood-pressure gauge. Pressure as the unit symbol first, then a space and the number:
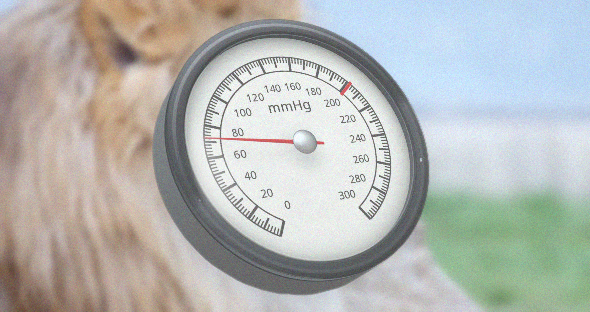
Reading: mmHg 70
